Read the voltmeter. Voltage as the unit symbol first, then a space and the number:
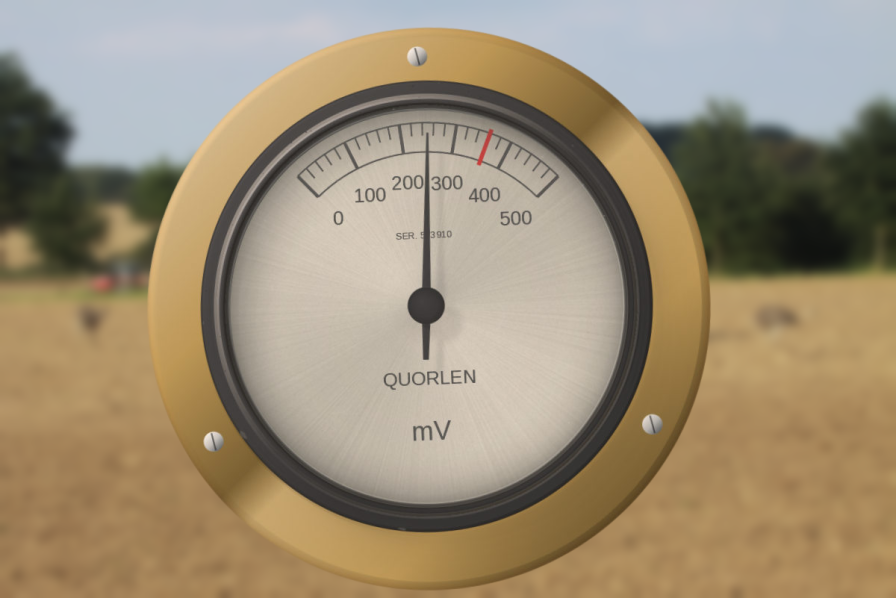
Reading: mV 250
